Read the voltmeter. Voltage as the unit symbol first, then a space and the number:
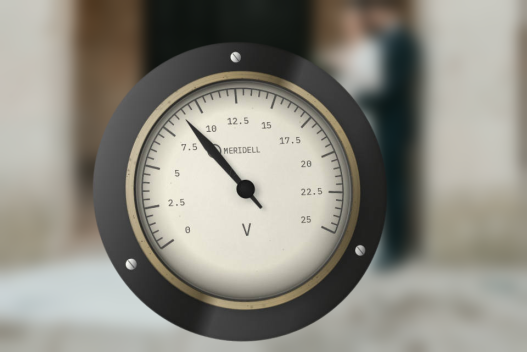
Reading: V 8.75
